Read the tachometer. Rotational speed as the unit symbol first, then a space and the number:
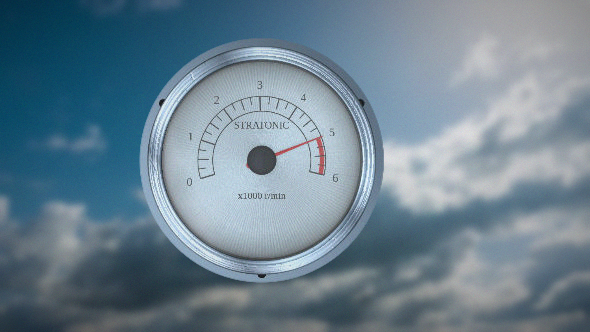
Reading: rpm 5000
